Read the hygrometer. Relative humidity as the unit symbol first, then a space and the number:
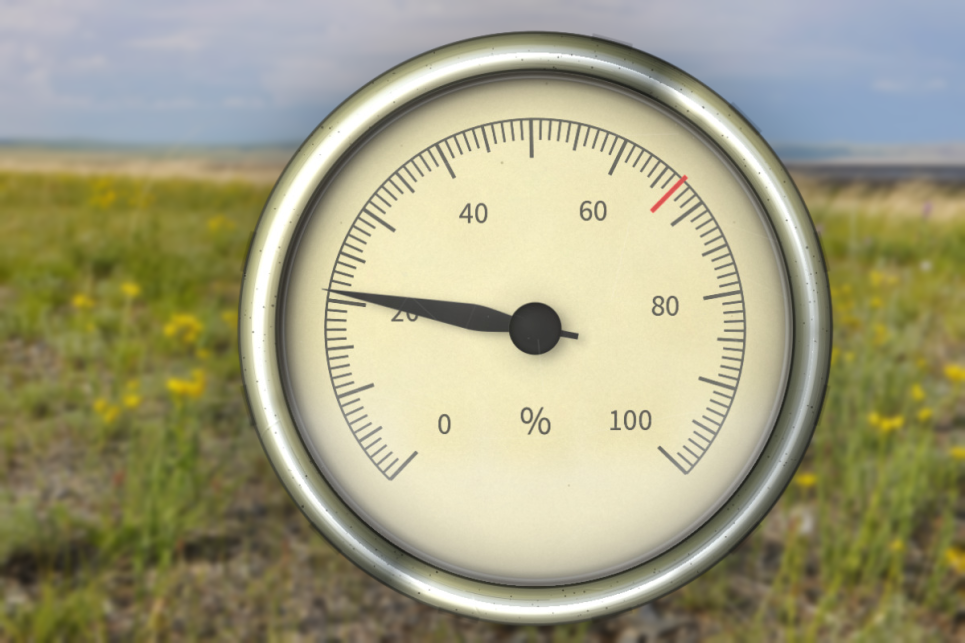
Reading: % 21
